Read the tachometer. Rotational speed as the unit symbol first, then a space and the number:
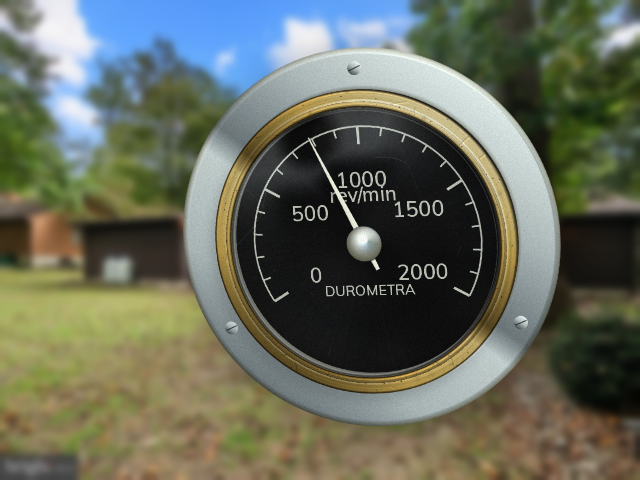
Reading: rpm 800
